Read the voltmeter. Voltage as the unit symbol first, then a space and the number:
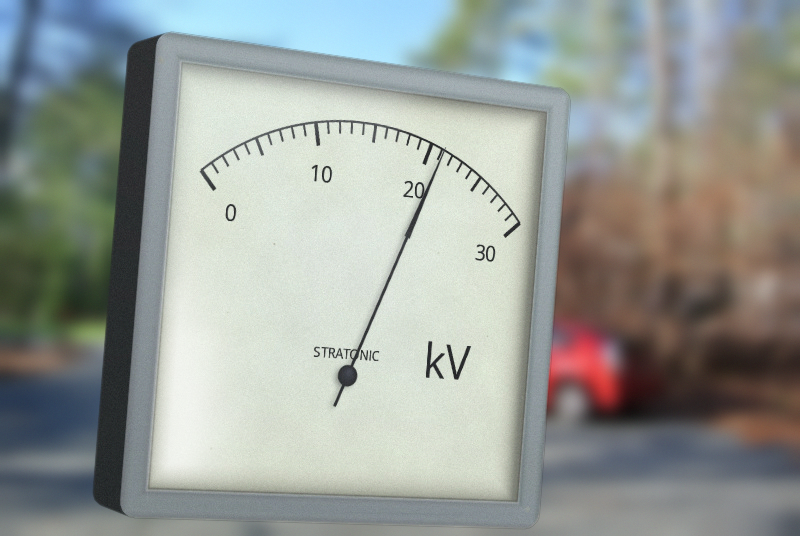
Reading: kV 21
